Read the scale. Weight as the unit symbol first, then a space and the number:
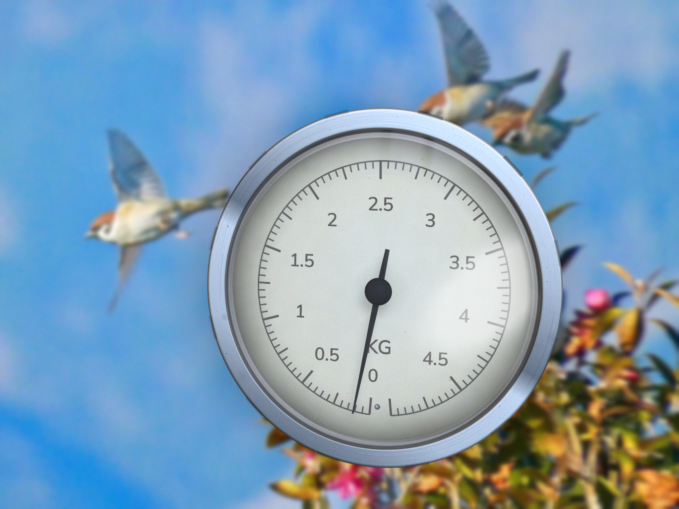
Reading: kg 0.1
